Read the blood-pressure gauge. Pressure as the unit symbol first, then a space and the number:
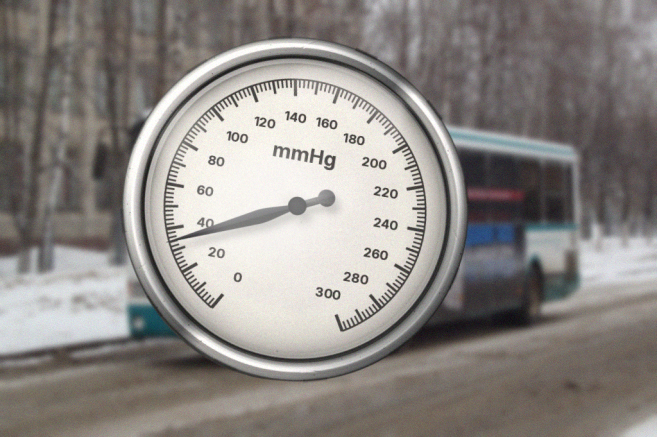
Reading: mmHg 34
